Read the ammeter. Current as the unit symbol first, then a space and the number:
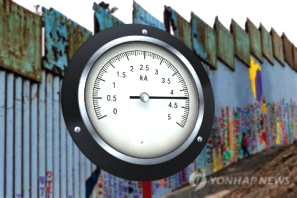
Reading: kA 4.25
